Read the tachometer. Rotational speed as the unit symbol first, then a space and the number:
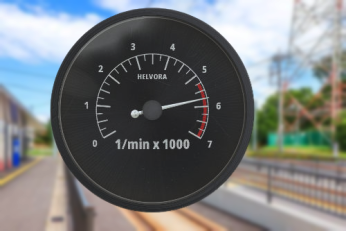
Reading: rpm 5750
